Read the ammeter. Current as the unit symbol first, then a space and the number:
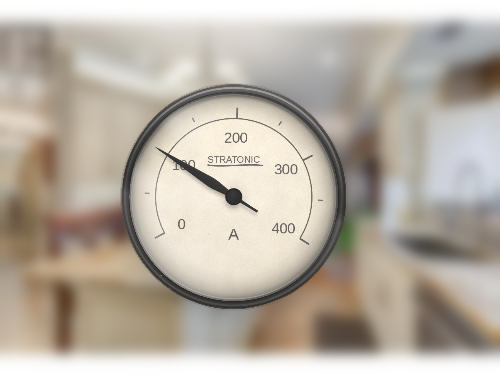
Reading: A 100
